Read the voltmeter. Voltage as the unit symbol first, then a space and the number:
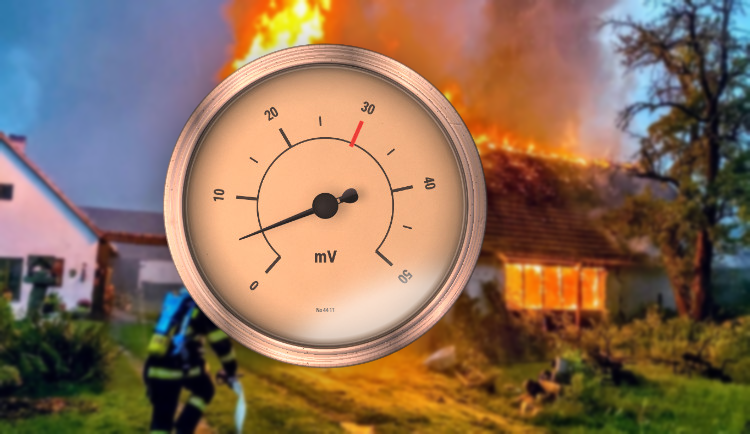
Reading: mV 5
